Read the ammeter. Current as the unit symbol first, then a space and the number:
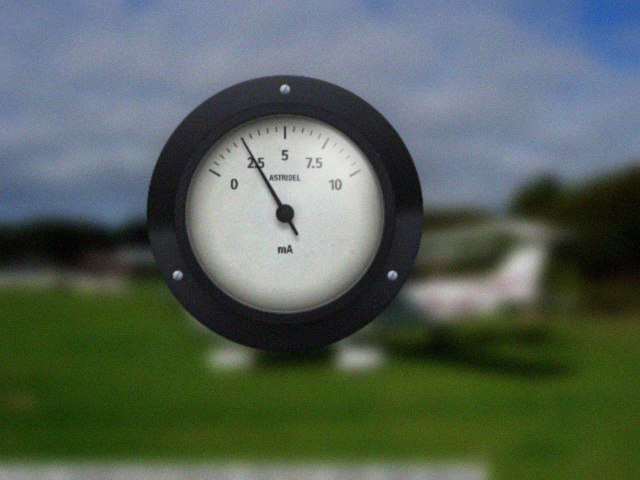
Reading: mA 2.5
